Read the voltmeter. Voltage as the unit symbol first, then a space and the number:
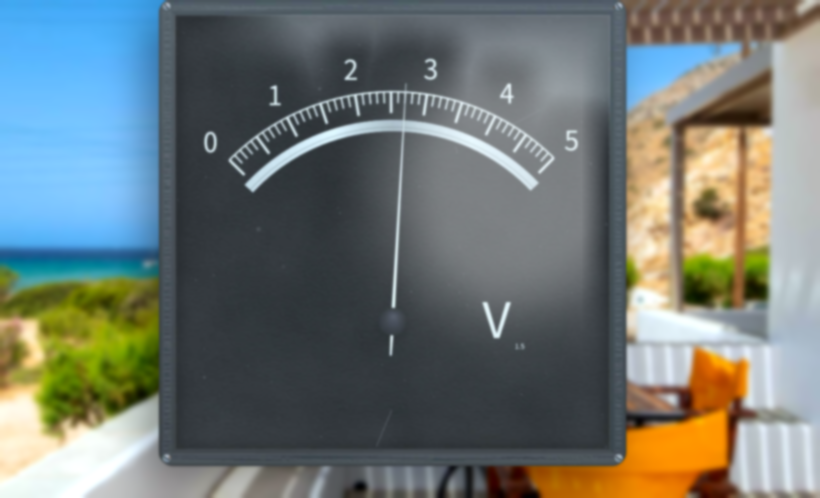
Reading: V 2.7
